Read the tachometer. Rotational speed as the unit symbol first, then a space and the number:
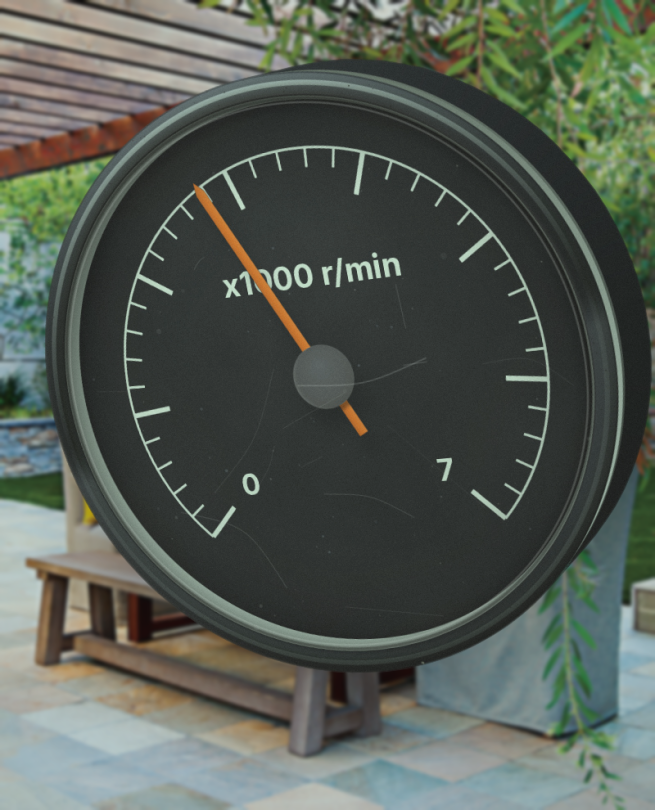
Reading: rpm 2800
